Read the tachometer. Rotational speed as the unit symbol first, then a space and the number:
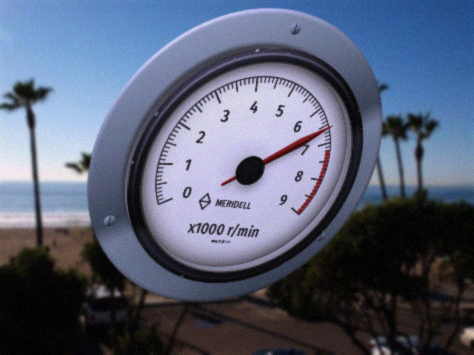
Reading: rpm 6500
